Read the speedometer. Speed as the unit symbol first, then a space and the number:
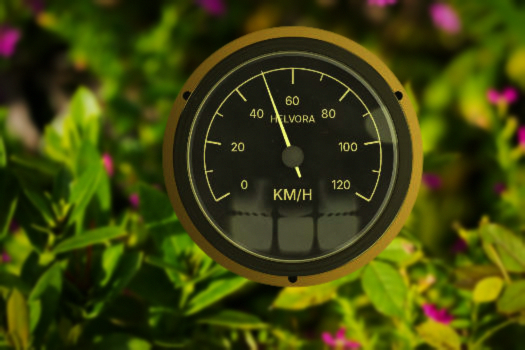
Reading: km/h 50
